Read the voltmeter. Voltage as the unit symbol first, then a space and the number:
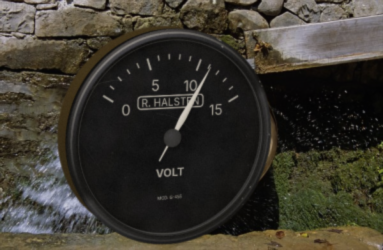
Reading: V 11
